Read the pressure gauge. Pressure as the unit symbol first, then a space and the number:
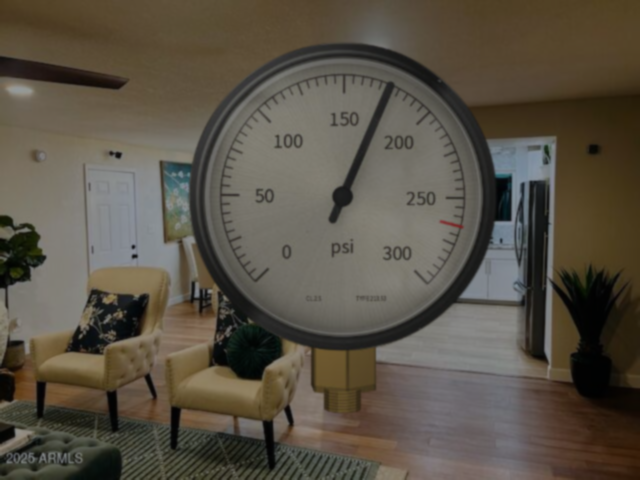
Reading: psi 175
